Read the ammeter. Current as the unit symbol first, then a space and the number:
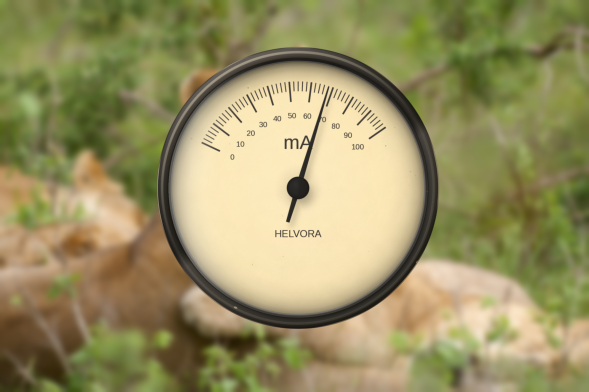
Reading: mA 68
